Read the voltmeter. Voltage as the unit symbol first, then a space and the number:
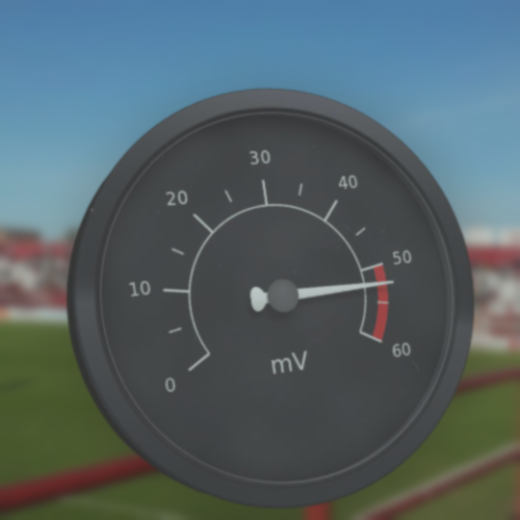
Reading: mV 52.5
